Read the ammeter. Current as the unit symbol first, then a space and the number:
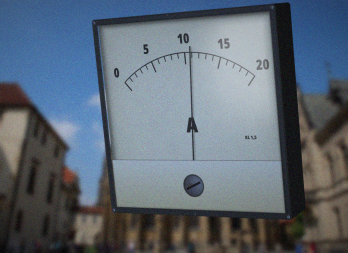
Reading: A 11
